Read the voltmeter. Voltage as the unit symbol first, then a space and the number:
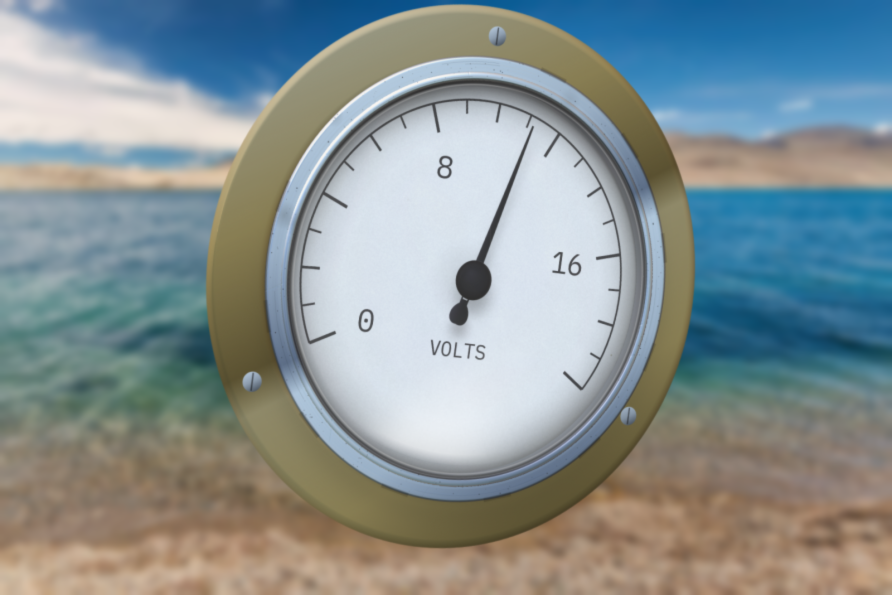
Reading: V 11
